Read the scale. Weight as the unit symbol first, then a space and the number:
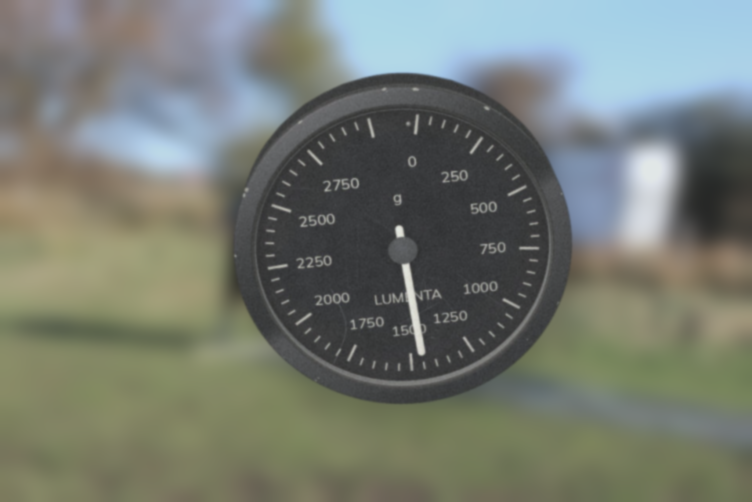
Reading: g 1450
